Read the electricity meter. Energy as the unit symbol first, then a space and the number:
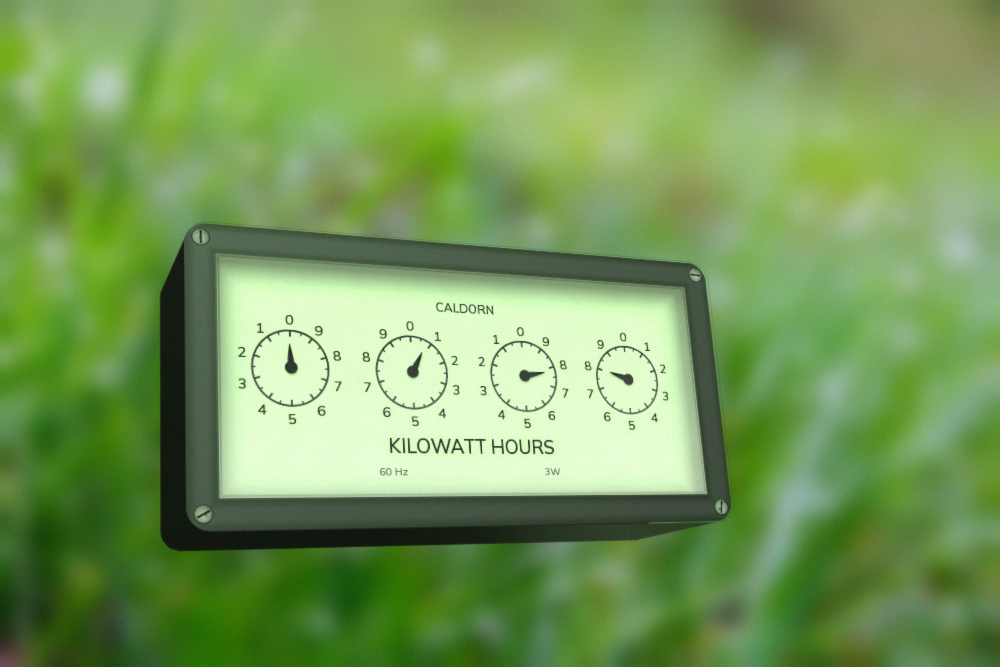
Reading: kWh 78
